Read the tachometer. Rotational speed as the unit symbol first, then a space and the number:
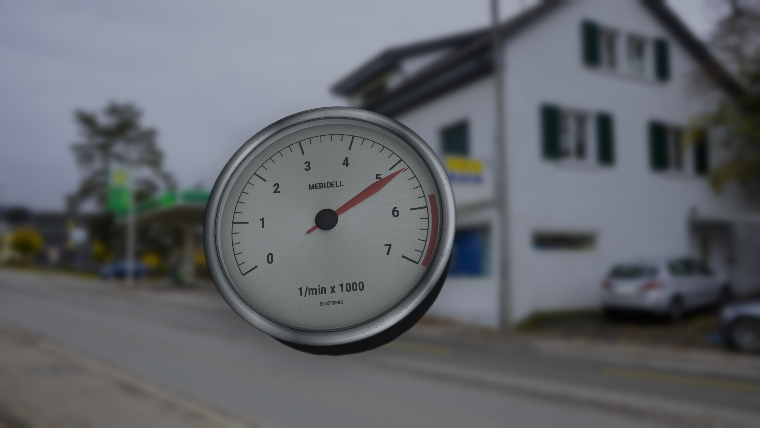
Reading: rpm 5200
